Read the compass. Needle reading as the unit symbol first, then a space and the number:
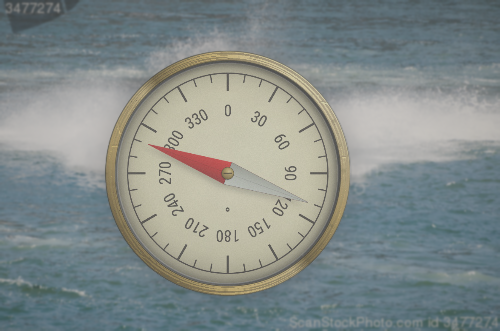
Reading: ° 290
